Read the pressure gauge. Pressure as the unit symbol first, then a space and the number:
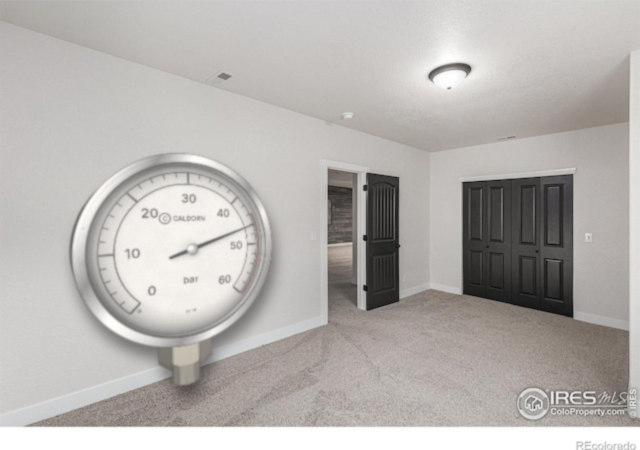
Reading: bar 46
